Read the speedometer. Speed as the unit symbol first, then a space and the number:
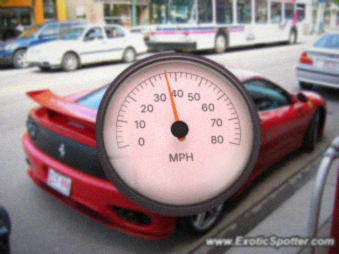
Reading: mph 36
